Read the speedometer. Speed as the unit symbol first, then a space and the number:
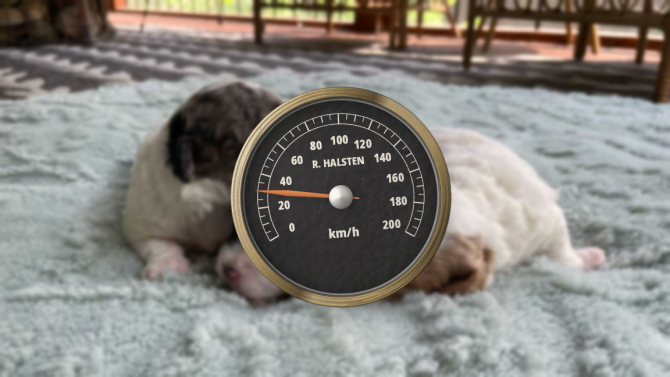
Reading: km/h 30
